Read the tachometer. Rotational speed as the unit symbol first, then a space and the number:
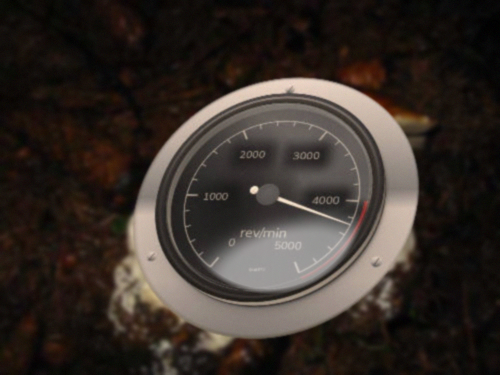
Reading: rpm 4300
